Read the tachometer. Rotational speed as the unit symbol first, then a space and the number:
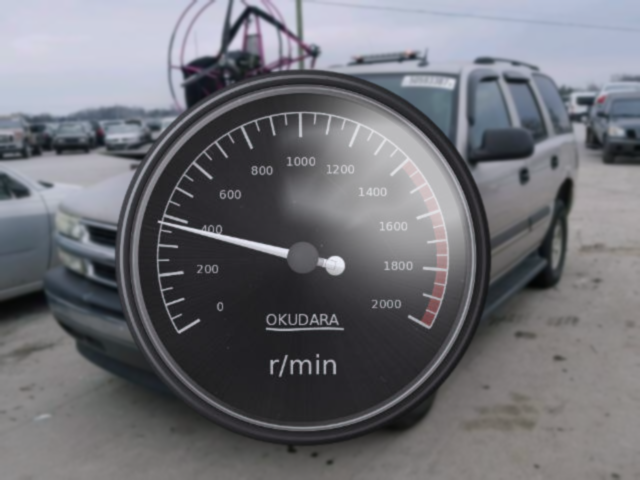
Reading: rpm 375
